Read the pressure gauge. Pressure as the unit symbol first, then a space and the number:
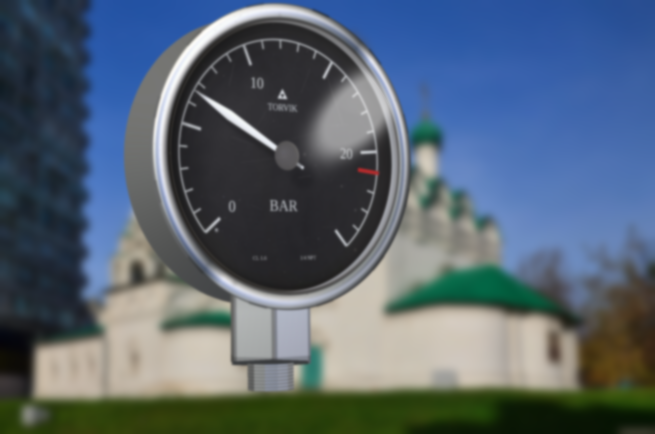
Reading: bar 6.5
